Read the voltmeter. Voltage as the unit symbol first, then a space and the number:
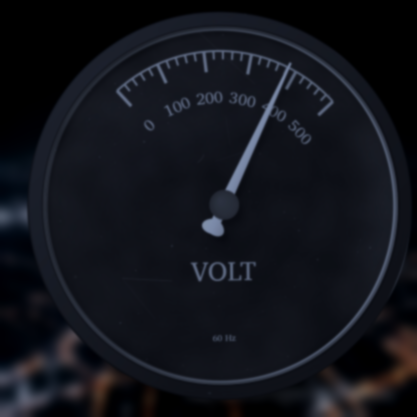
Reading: V 380
